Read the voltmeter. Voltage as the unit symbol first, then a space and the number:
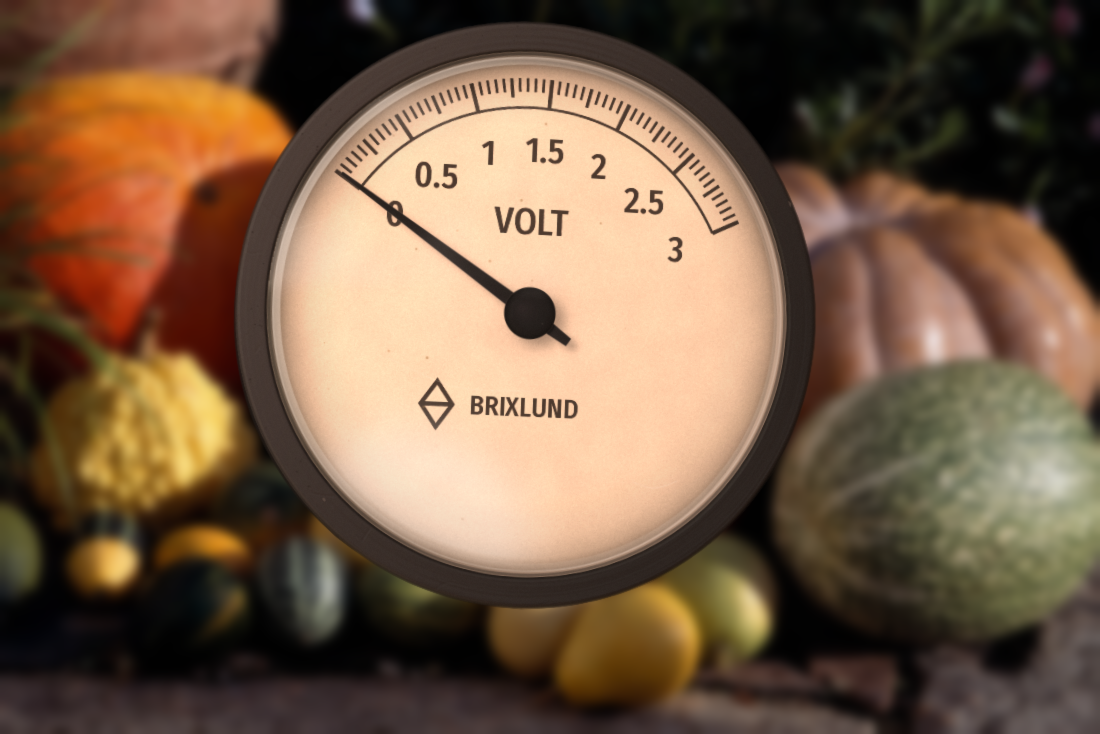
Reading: V 0
